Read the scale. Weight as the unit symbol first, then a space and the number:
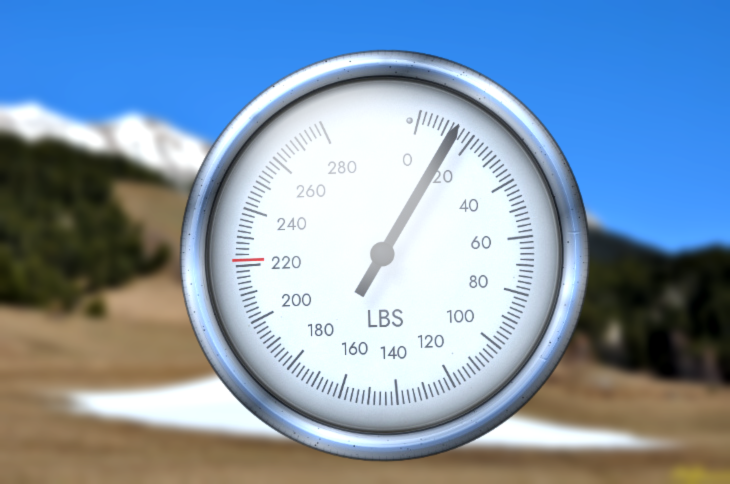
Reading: lb 14
